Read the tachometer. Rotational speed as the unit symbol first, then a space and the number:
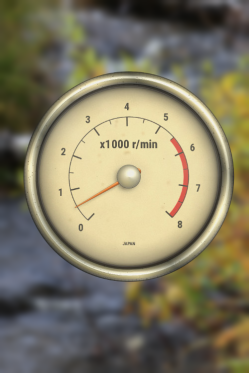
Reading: rpm 500
